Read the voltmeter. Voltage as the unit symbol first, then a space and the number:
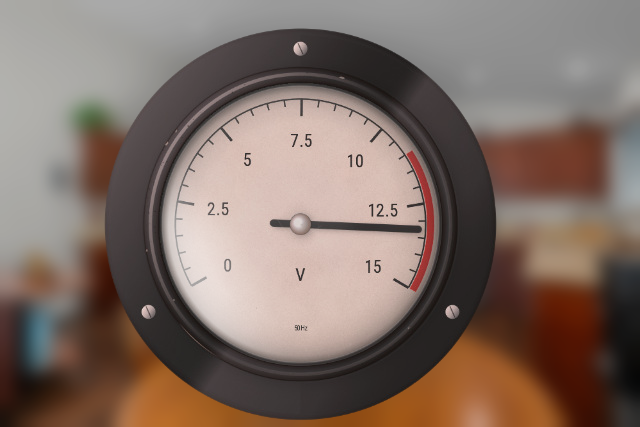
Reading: V 13.25
